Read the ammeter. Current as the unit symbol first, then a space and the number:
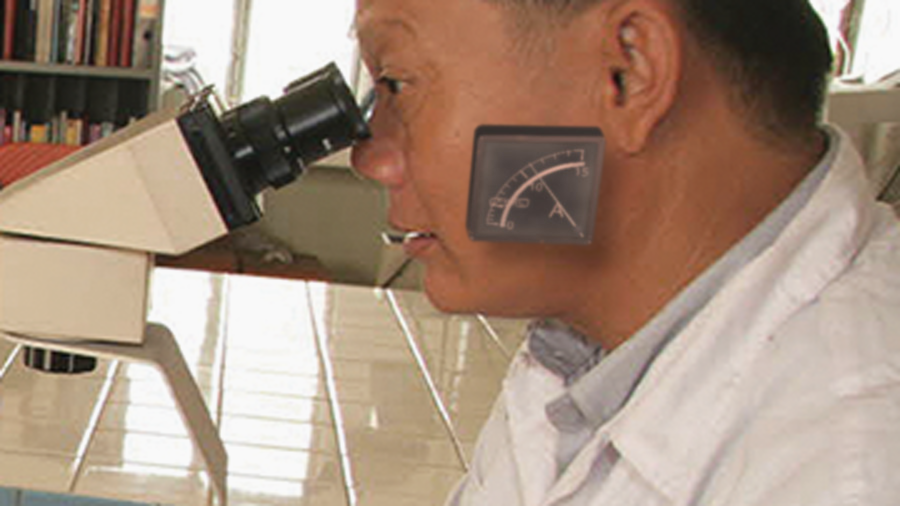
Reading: A 11
